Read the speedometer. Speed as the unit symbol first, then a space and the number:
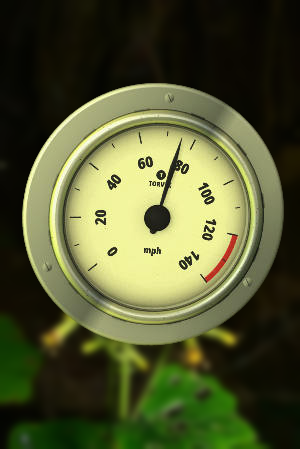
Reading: mph 75
